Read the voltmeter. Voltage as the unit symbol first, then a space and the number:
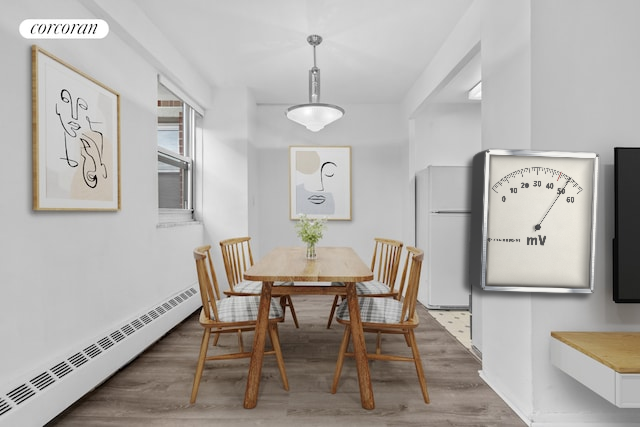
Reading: mV 50
